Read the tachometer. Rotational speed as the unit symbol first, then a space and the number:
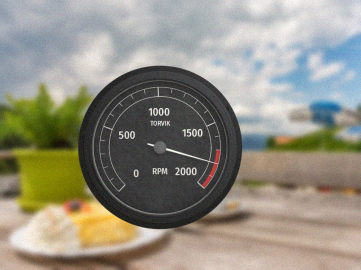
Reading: rpm 1800
